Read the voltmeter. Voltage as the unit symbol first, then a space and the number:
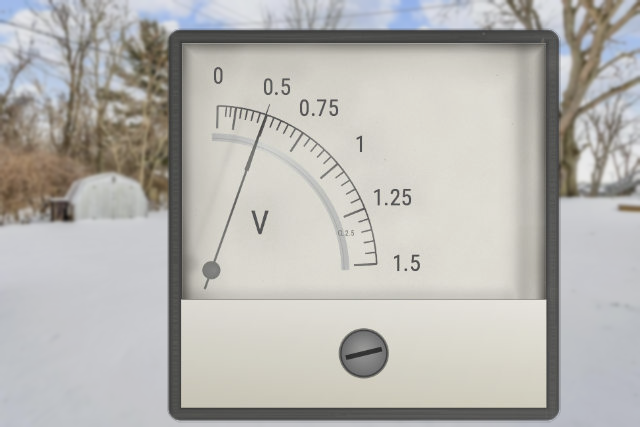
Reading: V 0.5
